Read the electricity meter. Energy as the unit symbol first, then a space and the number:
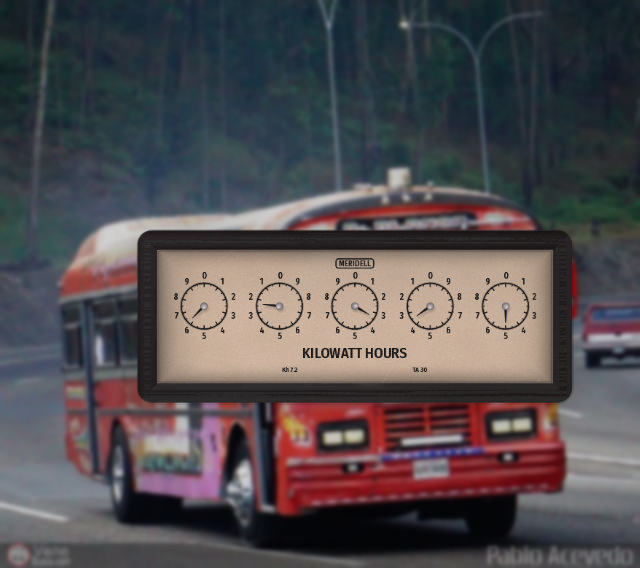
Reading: kWh 62335
